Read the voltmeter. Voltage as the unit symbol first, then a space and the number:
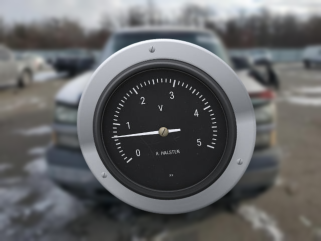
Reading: V 0.7
